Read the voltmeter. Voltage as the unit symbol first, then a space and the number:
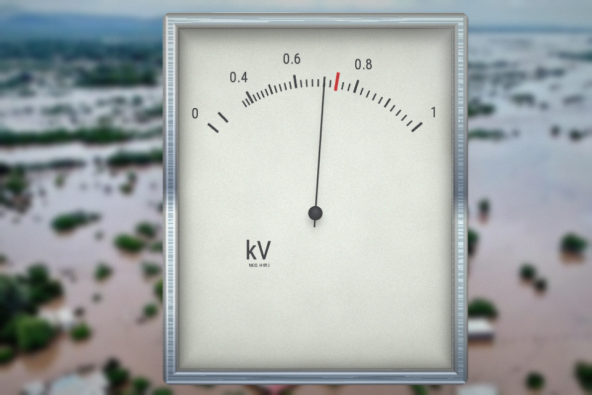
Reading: kV 0.7
